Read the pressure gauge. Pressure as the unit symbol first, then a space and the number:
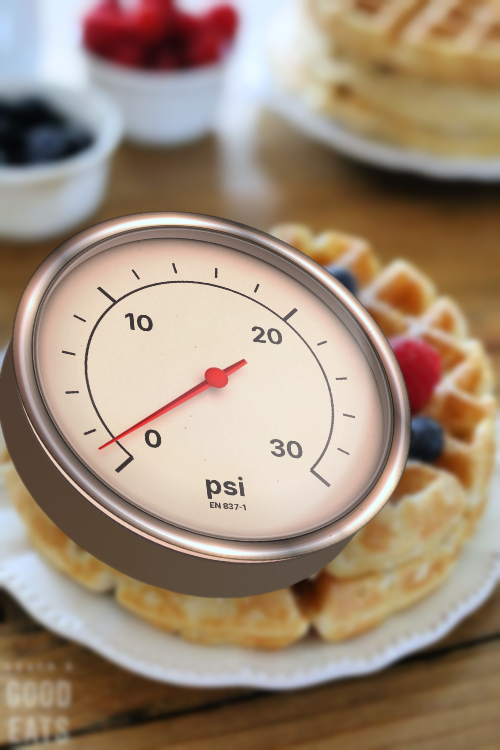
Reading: psi 1
